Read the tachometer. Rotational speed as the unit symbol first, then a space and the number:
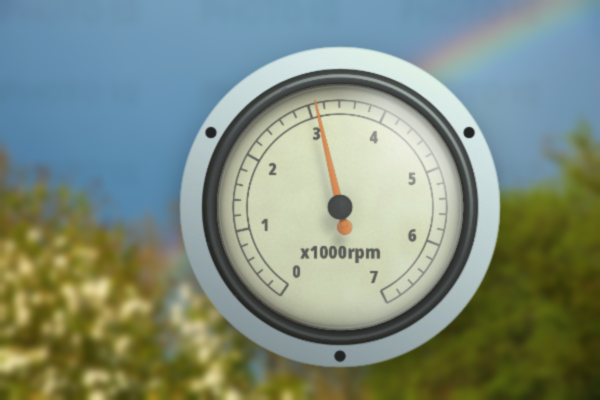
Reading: rpm 3100
